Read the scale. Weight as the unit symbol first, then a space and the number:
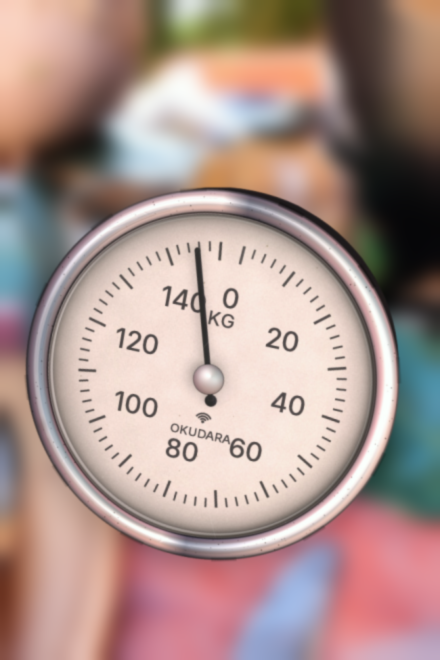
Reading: kg 146
